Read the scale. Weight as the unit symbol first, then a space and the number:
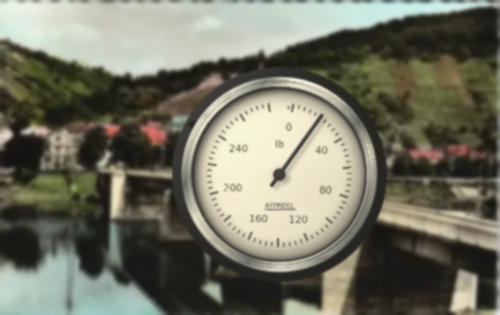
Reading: lb 20
